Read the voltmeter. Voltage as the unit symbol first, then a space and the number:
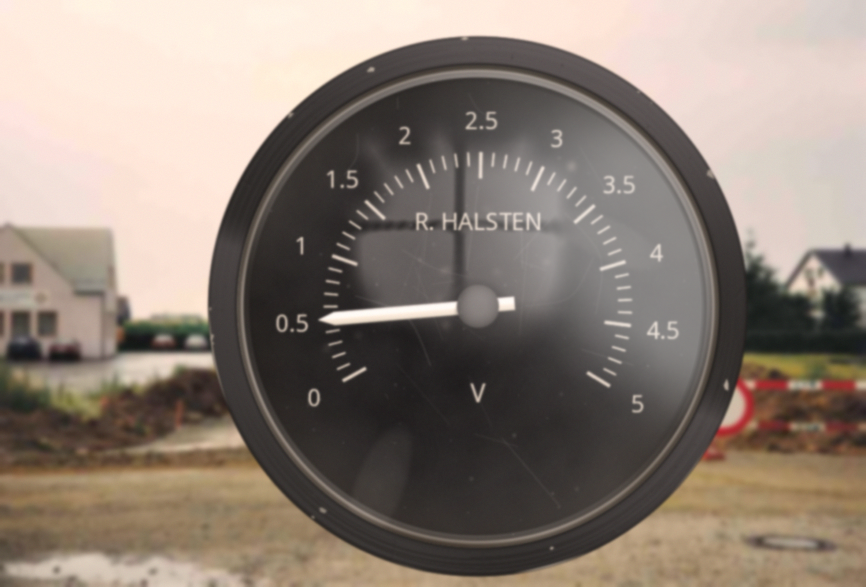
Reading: V 0.5
